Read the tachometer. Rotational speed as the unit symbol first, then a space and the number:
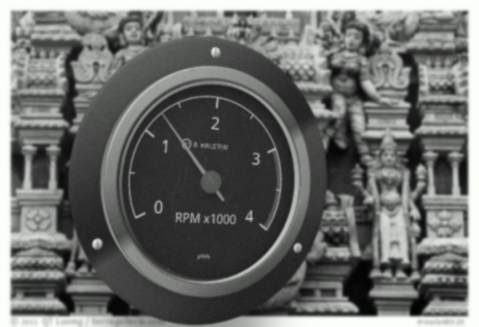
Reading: rpm 1250
